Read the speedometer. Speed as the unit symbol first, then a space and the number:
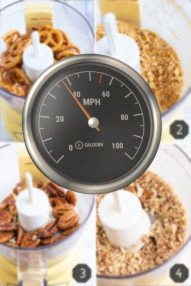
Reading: mph 37.5
